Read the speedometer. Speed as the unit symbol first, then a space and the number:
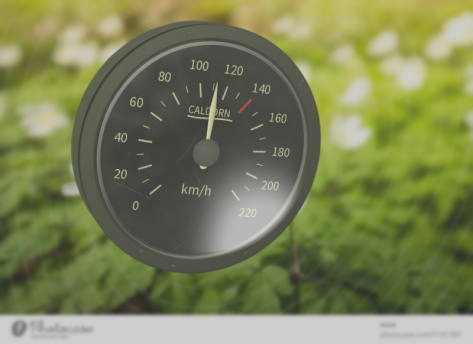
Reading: km/h 110
